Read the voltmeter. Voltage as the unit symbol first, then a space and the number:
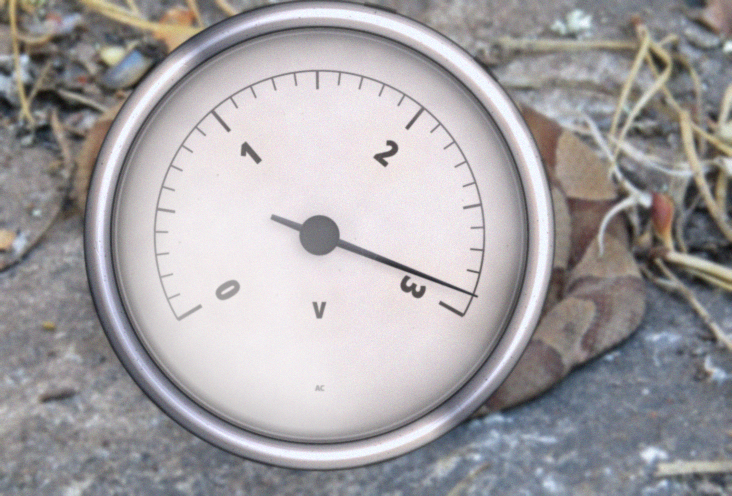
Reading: V 2.9
